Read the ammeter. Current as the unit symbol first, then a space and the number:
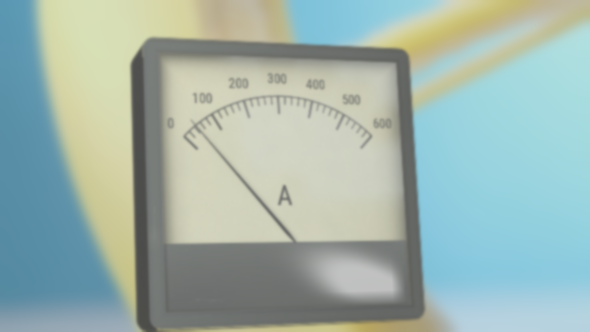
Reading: A 40
